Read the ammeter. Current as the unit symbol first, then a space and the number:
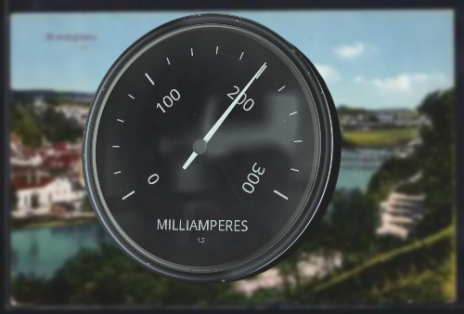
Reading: mA 200
